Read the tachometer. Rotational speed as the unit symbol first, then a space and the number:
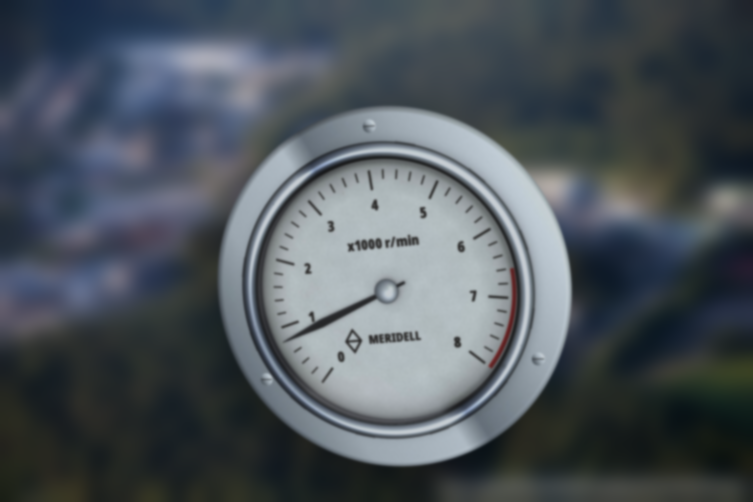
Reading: rpm 800
